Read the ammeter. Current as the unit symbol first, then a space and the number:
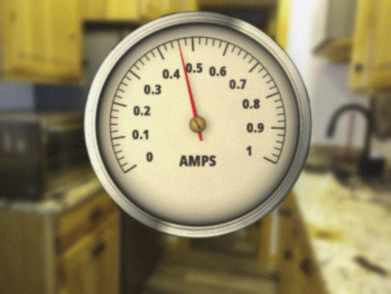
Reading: A 0.46
